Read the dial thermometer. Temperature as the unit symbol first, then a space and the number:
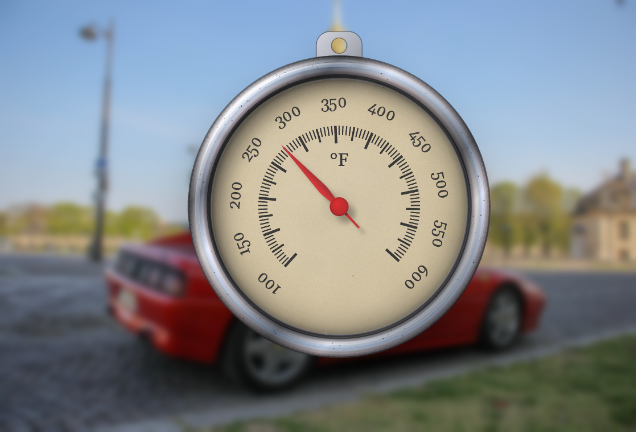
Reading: °F 275
